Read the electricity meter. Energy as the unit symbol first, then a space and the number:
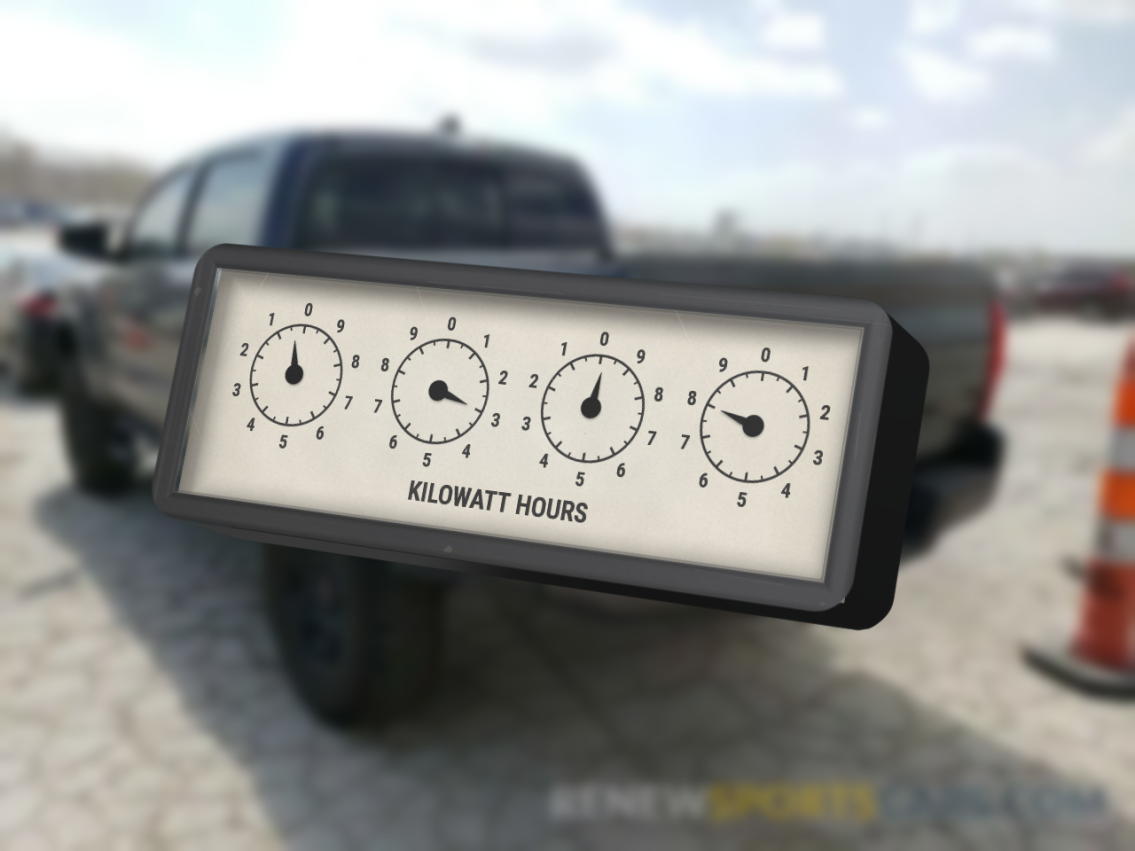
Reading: kWh 298
